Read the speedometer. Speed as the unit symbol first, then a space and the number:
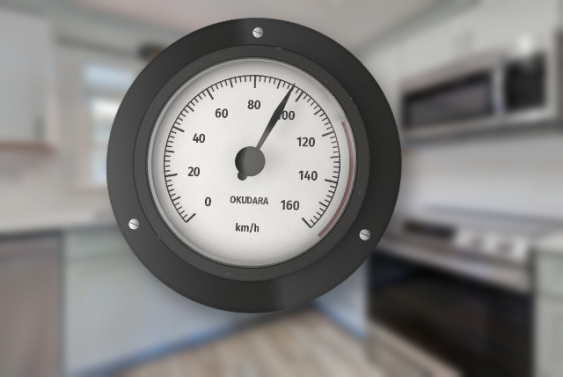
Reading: km/h 96
